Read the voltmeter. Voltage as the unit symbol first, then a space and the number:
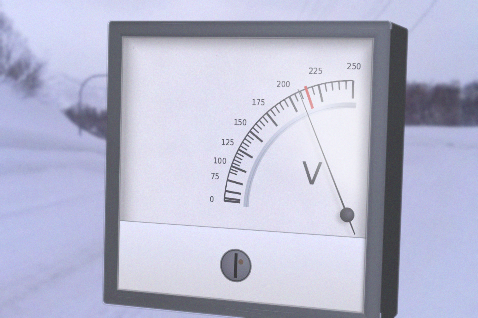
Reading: V 210
